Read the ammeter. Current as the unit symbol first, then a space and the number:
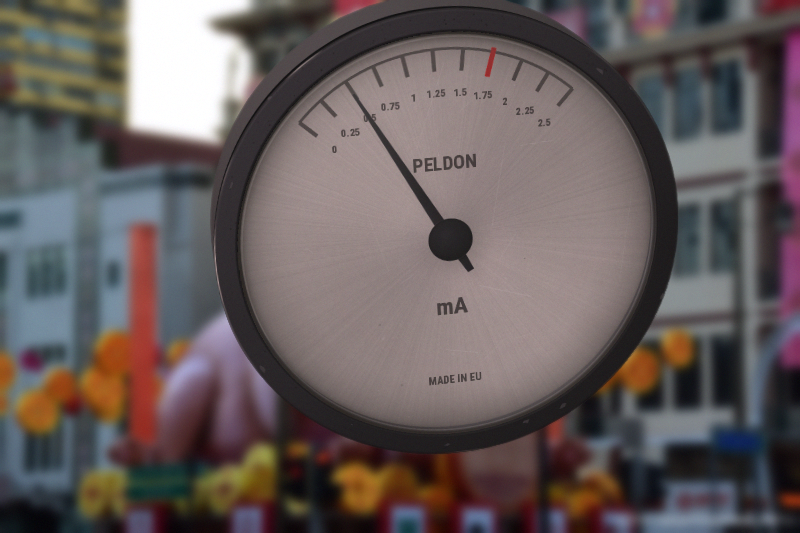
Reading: mA 0.5
